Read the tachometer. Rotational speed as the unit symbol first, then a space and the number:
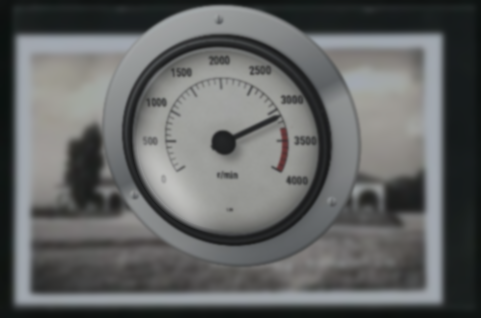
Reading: rpm 3100
